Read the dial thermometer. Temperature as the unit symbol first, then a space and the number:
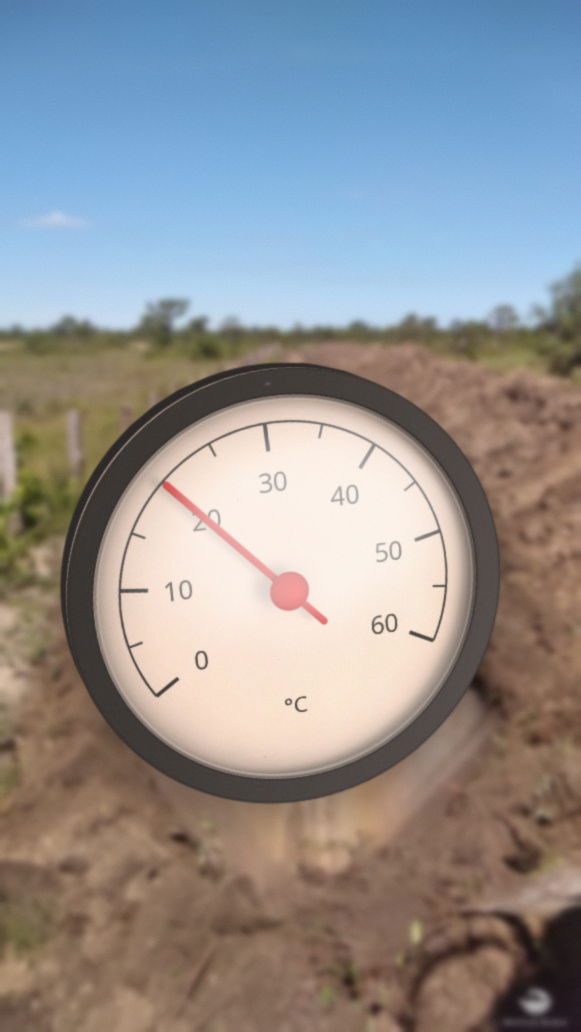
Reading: °C 20
